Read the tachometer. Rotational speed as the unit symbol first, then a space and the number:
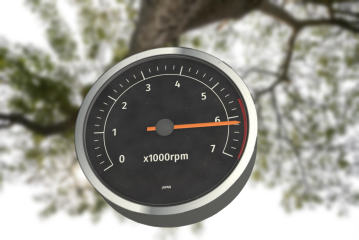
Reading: rpm 6200
